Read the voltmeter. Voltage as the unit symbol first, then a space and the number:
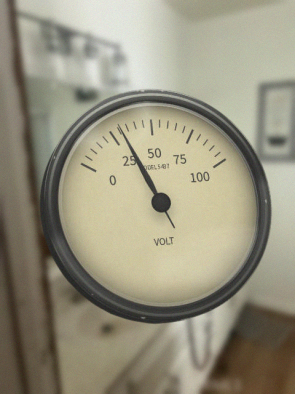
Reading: V 30
